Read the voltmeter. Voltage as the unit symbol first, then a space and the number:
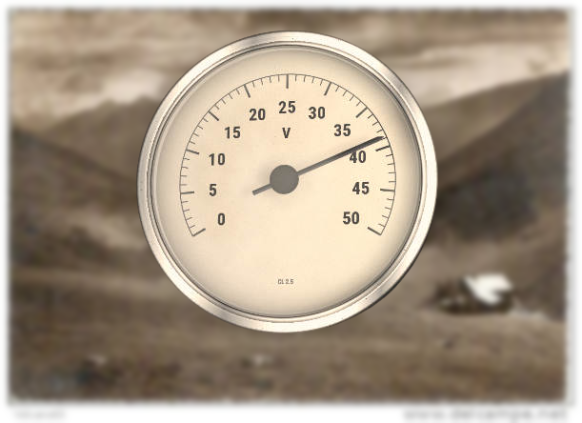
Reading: V 39
